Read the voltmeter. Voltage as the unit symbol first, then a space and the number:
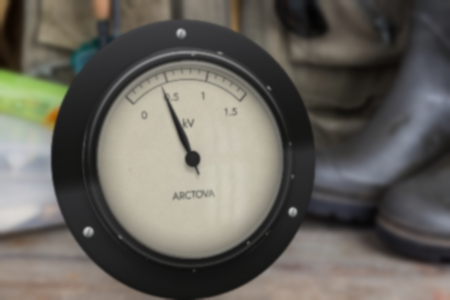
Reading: kV 0.4
